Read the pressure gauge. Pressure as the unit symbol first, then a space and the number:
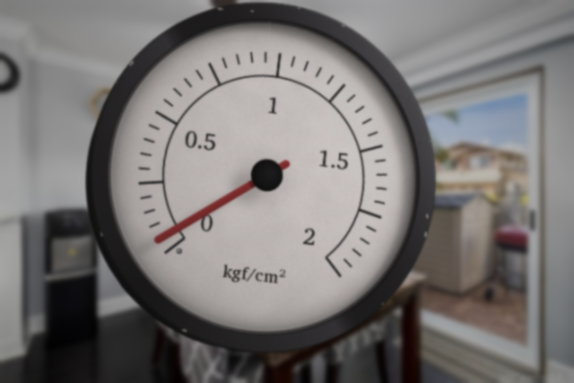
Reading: kg/cm² 0.05
